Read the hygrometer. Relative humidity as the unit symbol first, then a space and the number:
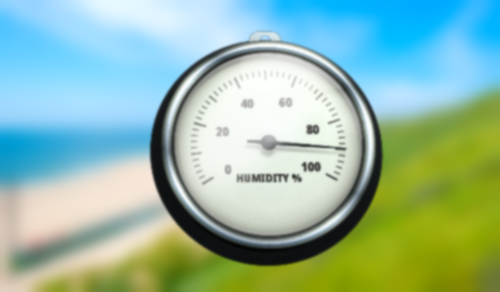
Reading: % 90
